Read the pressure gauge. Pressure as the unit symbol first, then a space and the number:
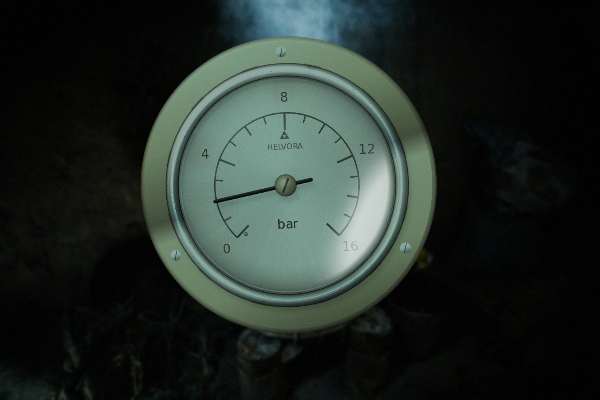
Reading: bar 2
